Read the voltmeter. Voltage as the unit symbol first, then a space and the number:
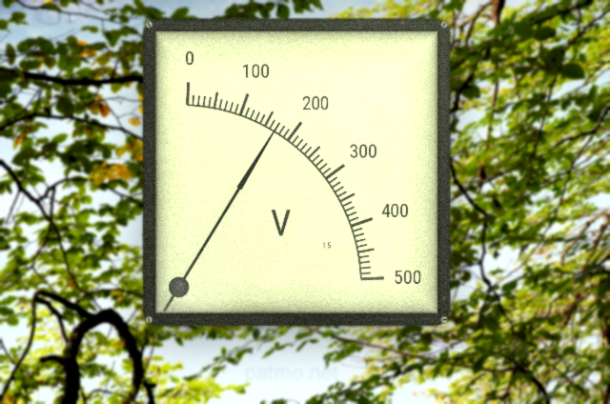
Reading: V 170
